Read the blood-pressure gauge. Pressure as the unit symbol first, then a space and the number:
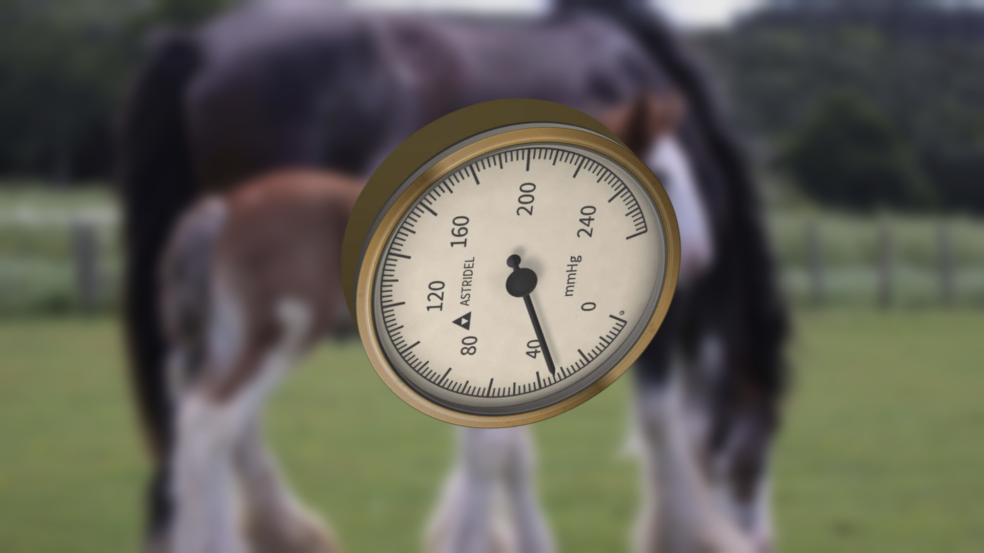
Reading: mmHg 34
